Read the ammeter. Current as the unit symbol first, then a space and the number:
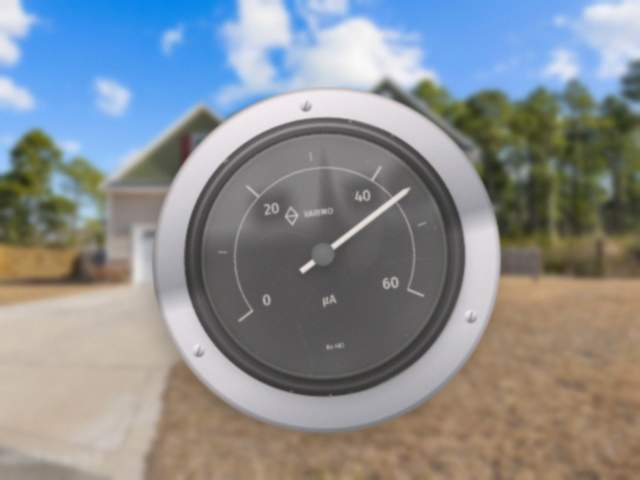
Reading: µA 45
